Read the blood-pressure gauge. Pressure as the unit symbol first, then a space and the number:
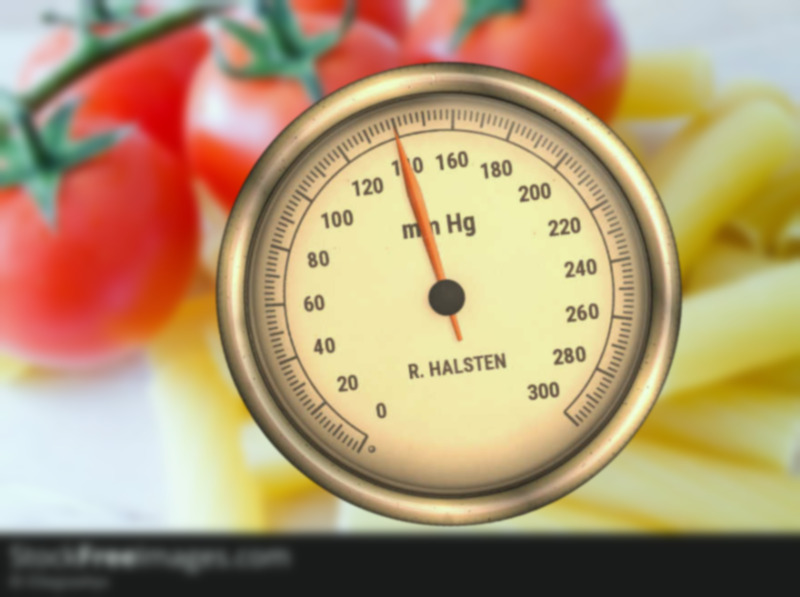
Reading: mmHg 140
